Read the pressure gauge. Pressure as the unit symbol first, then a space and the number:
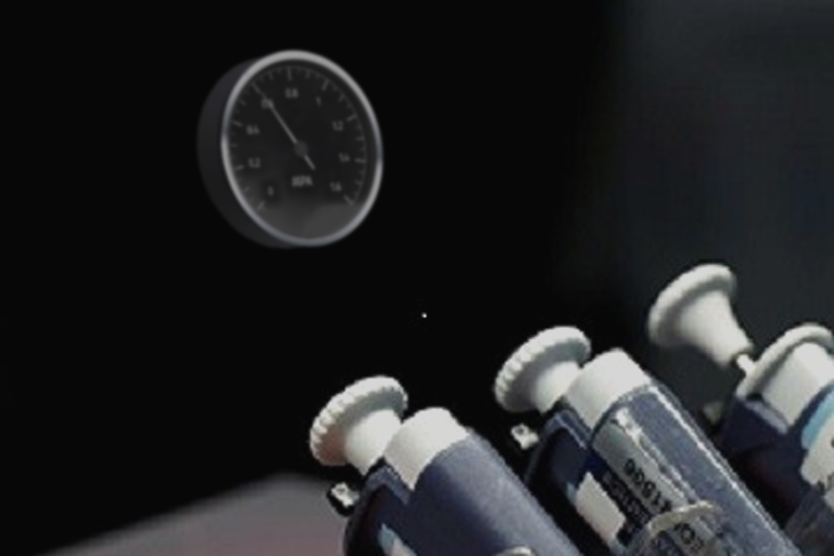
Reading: MPa 0.6
